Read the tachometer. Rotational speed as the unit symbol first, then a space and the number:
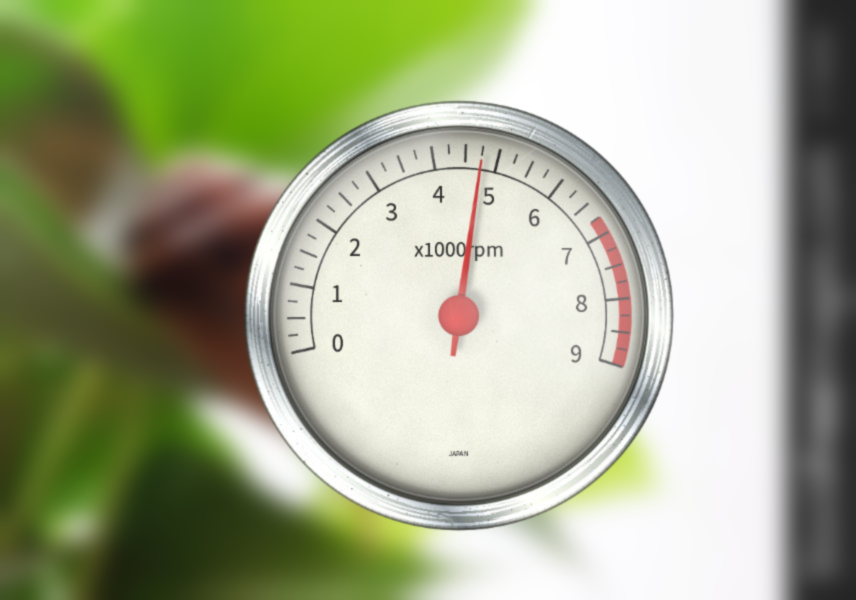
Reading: rpm 4750
